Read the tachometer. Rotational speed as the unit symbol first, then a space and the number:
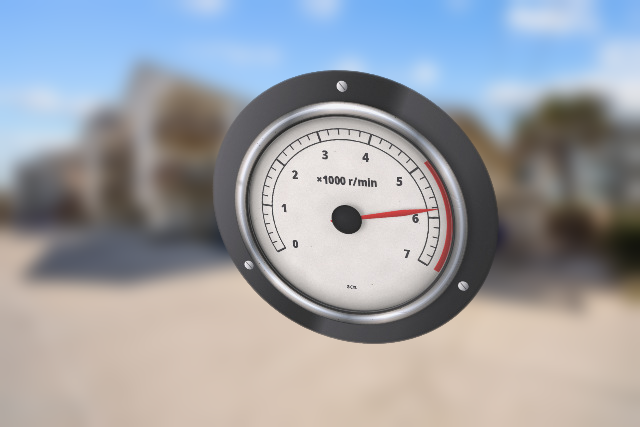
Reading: rpm 5800
